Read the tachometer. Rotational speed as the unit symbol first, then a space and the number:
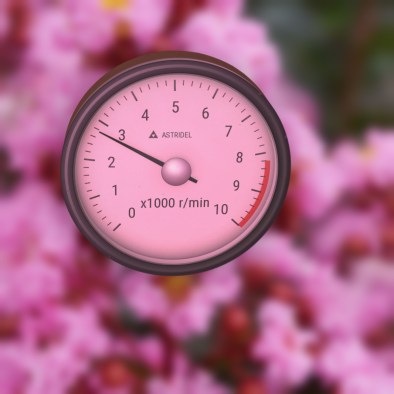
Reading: rpm 2800
